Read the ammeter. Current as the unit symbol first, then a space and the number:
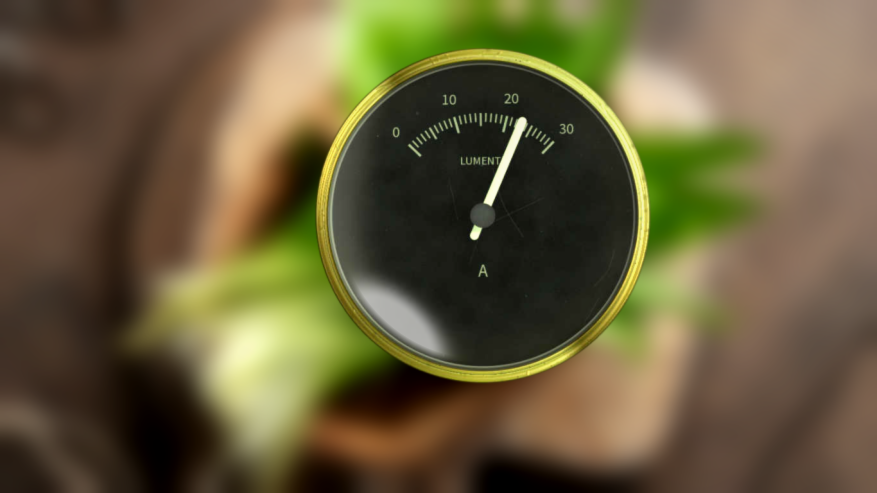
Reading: A 23
